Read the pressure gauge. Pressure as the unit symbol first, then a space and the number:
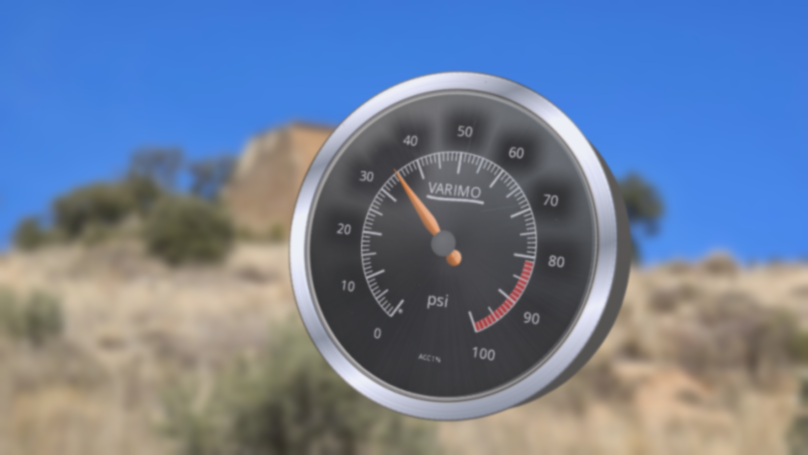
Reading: psi 35
